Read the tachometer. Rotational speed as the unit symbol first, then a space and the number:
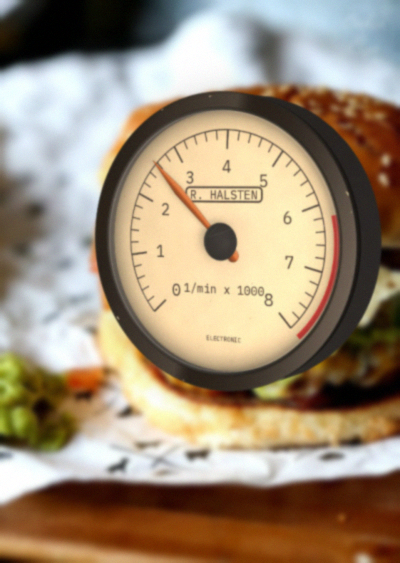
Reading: rpm 2600
